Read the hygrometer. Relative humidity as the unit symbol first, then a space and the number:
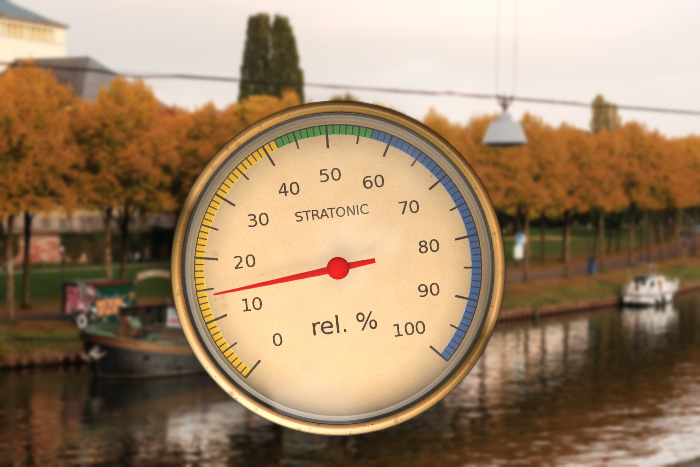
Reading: % 14
